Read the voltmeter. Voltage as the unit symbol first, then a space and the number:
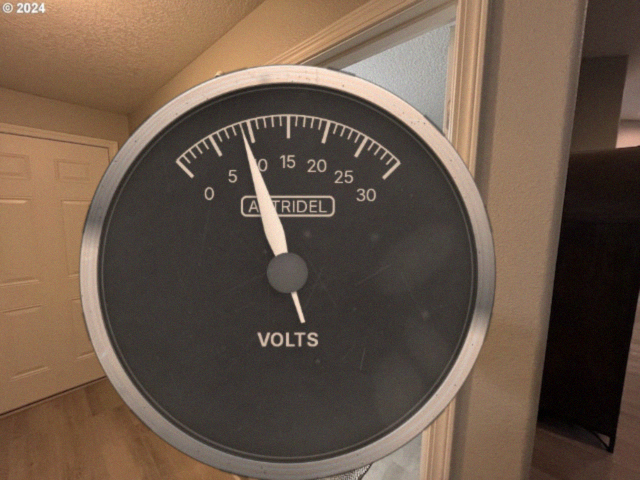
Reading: V 9
